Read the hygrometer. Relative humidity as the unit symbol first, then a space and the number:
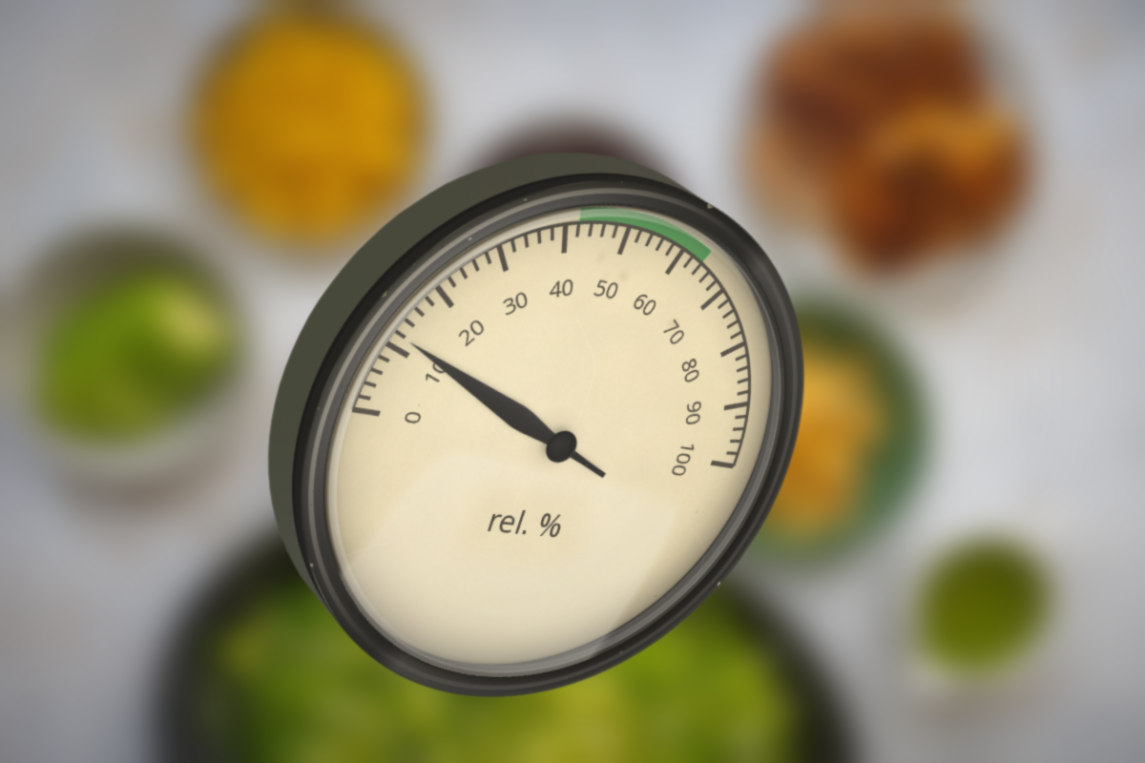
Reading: % 12
